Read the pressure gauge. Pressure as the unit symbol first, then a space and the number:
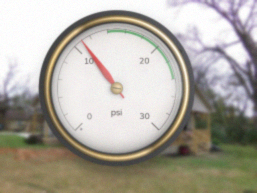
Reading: psi 11
